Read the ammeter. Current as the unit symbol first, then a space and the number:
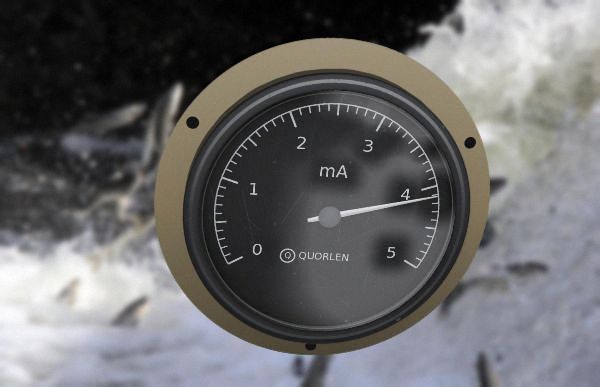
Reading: mA 4.1
